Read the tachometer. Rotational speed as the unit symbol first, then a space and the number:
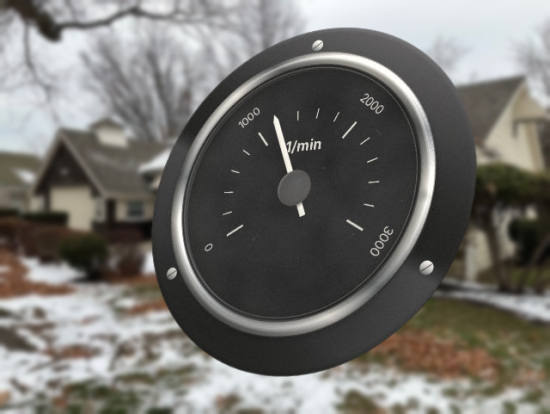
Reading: rpm 1200
